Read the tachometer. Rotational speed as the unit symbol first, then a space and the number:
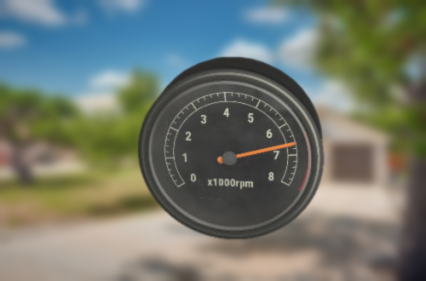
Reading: rpm 6600
